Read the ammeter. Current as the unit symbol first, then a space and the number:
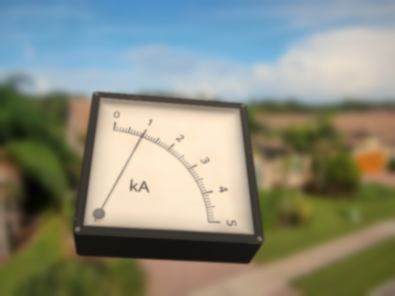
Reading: kA 1
